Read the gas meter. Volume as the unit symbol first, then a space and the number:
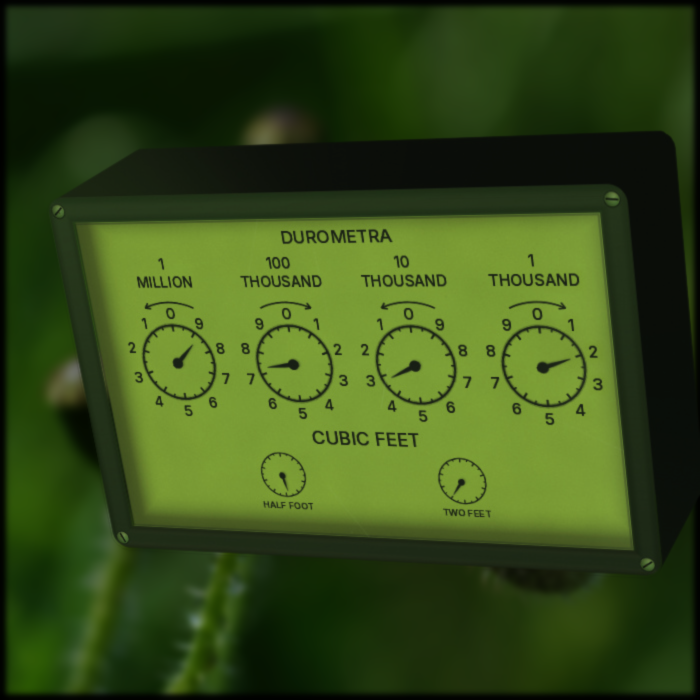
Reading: ft³ 873200
